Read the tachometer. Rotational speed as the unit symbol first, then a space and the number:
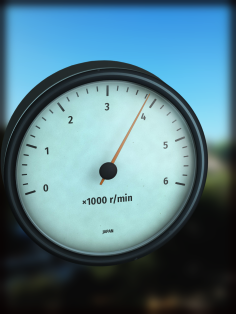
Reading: rpm 3800
